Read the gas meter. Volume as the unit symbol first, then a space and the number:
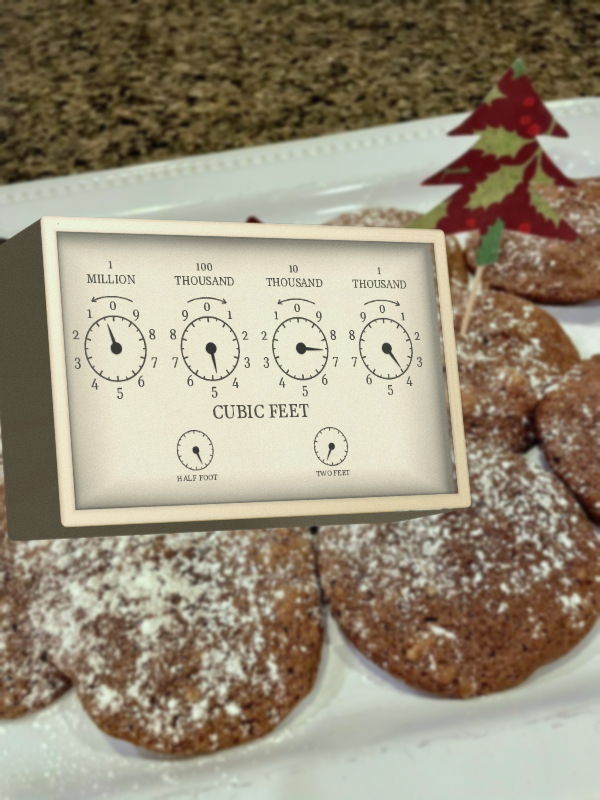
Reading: ft³ 47400
